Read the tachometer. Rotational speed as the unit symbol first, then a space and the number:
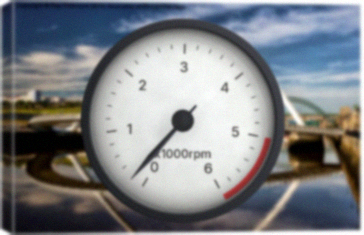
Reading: rpm 200
